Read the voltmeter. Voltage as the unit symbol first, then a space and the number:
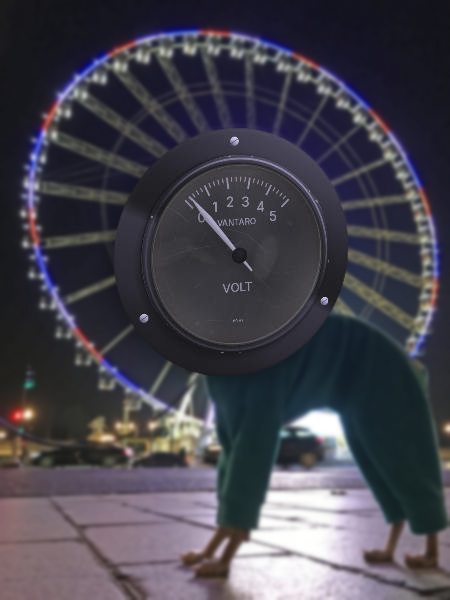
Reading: V 0.2
